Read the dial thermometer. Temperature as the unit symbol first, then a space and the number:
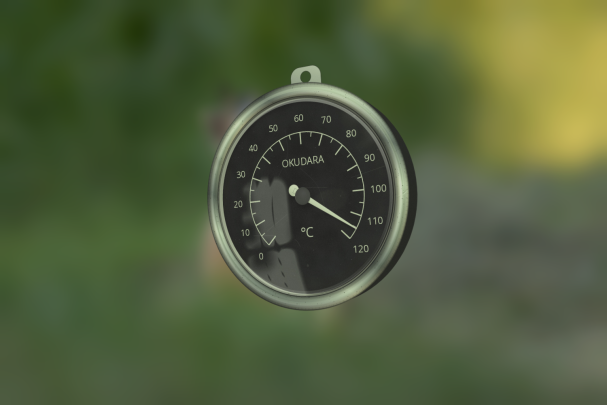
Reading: °C 115
